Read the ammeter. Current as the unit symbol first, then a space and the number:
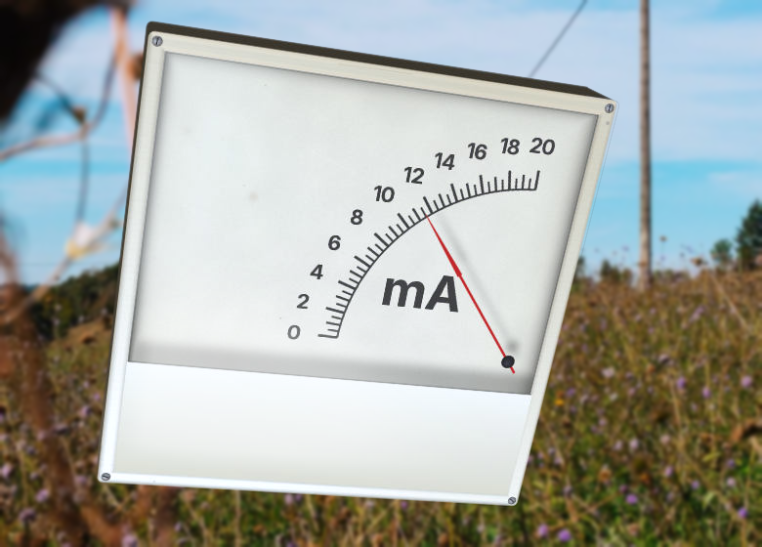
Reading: mA 11.5
